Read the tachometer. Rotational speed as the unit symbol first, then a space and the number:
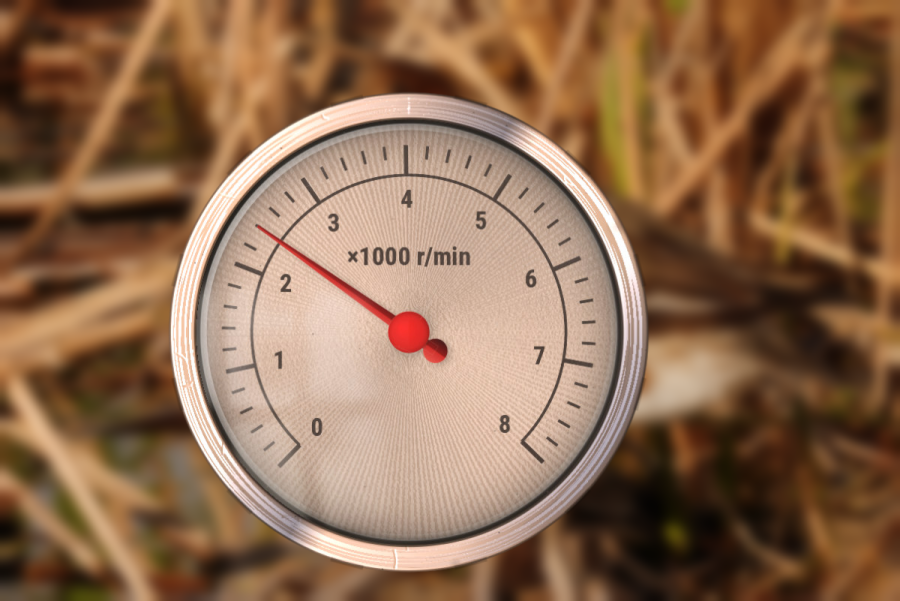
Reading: rpm 2400
